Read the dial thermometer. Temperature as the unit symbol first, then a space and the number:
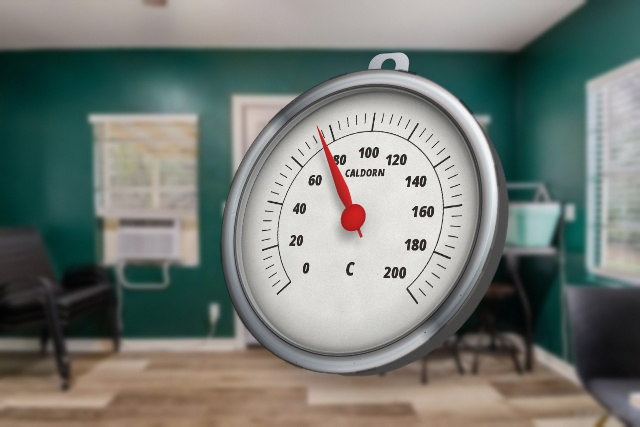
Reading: °C 76
